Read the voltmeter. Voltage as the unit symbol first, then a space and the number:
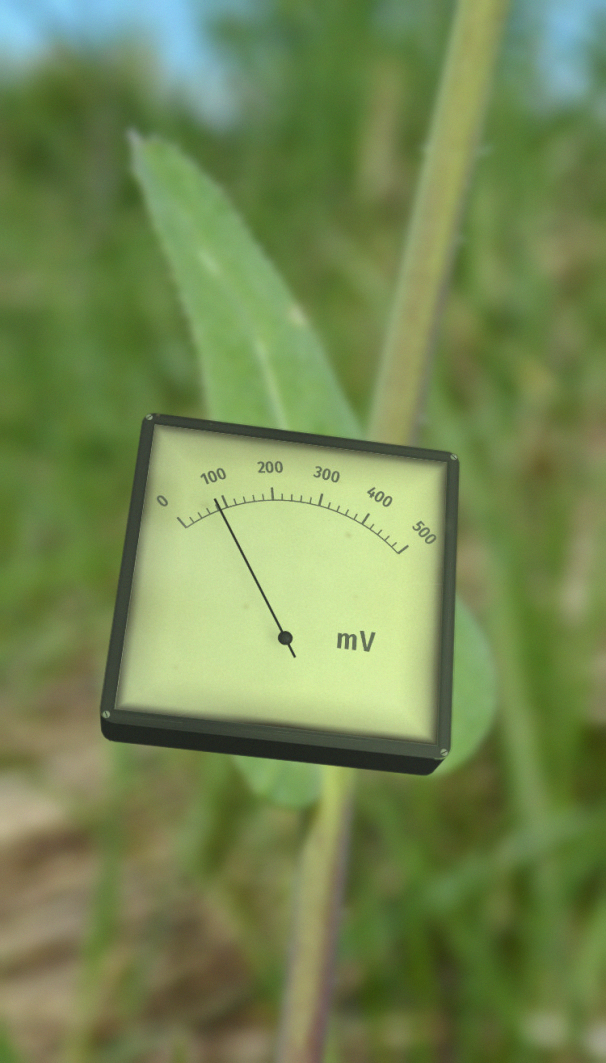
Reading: mV 80
